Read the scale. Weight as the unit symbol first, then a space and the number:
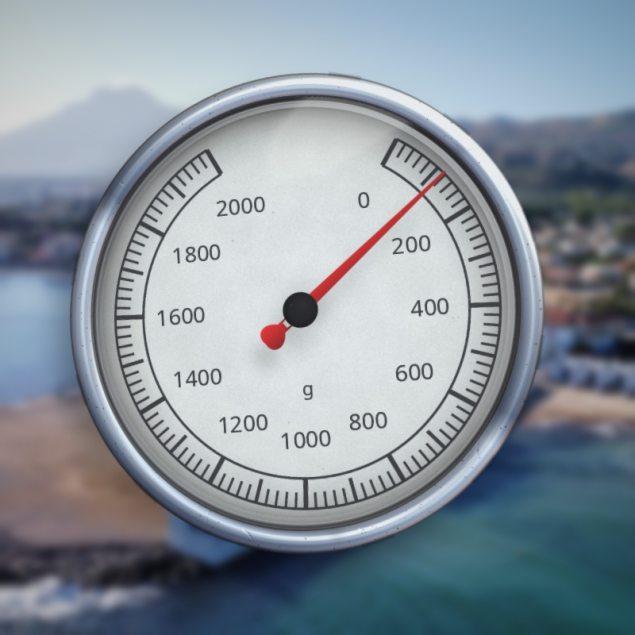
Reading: g 120
